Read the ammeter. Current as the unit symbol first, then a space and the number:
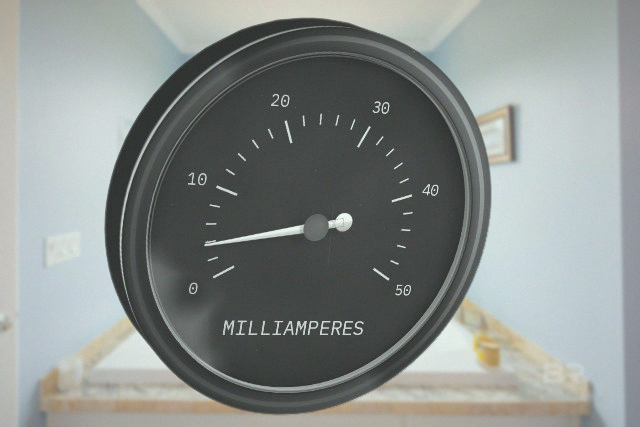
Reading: mA 4
